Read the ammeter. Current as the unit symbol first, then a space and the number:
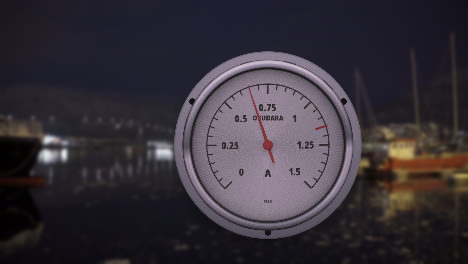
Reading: A 0.65
